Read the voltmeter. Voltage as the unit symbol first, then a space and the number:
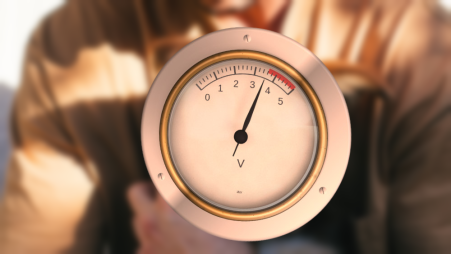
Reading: V 3.6
